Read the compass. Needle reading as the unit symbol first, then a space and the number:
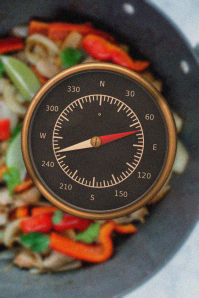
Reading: ° 70
